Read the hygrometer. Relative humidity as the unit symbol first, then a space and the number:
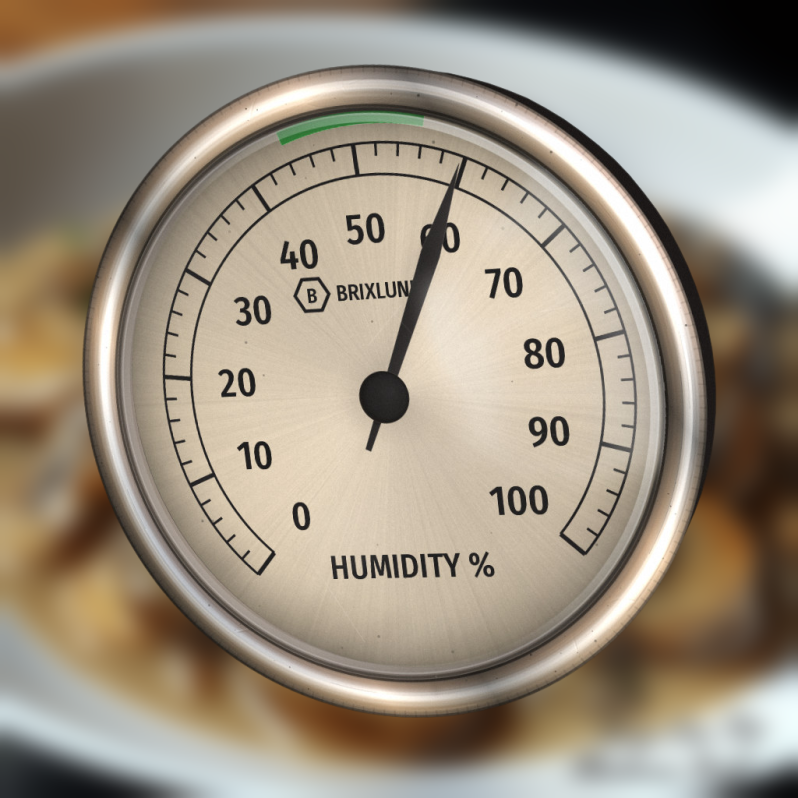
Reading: % 60
